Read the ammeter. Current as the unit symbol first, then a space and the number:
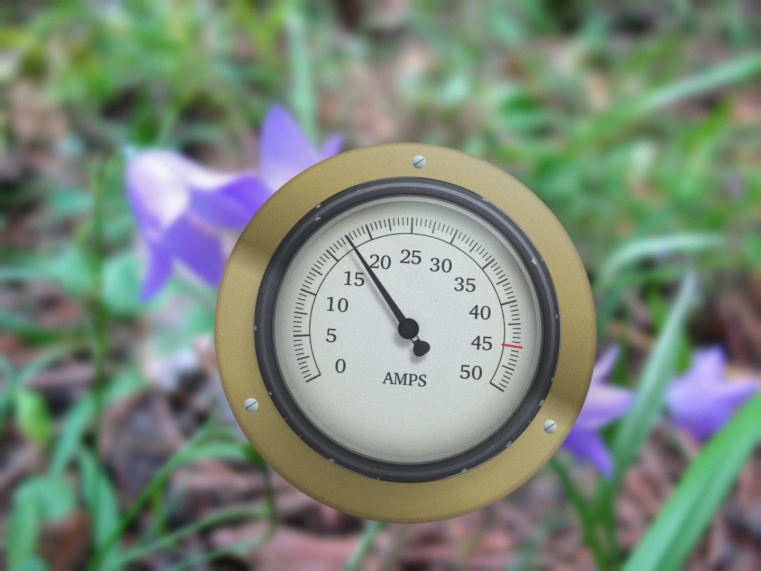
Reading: A 17.5
